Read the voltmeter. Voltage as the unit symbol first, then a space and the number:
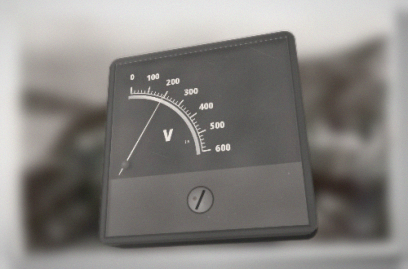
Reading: V 200
